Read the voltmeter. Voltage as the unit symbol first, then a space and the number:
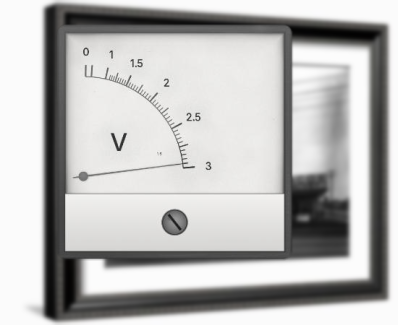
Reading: V 2.95
